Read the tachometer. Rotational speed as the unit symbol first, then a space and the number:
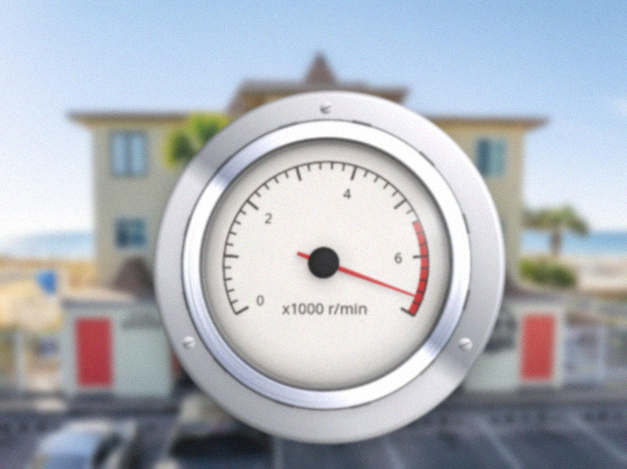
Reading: rpm 6700
